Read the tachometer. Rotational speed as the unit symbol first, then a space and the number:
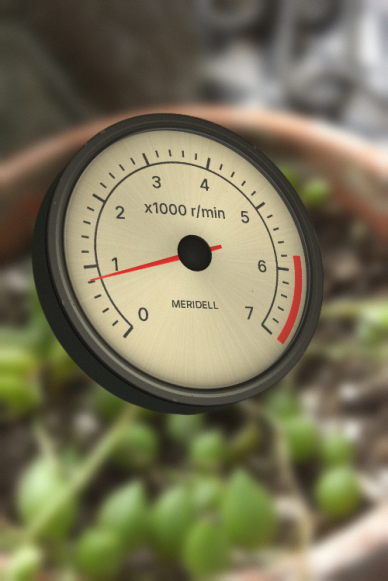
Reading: rpm 800
